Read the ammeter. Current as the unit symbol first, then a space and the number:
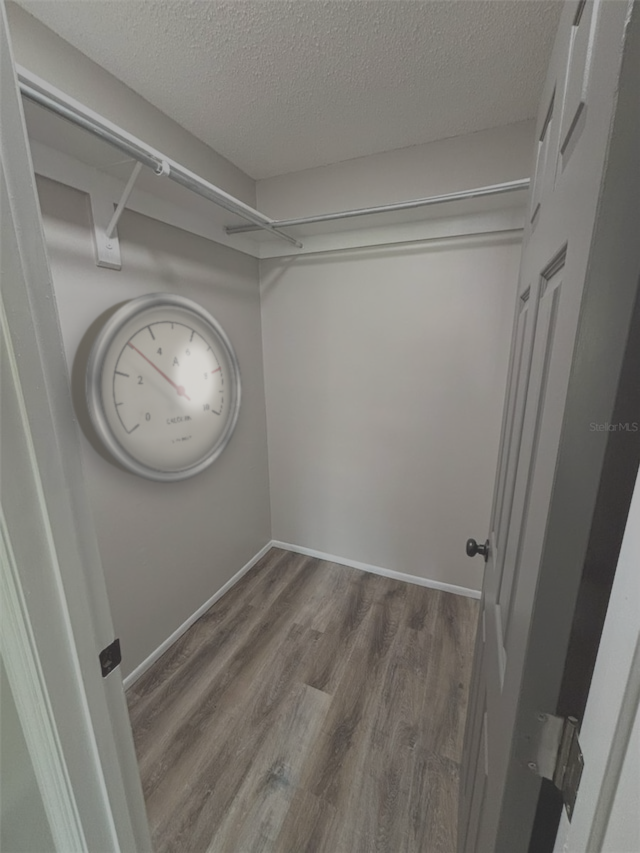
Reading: A 3
